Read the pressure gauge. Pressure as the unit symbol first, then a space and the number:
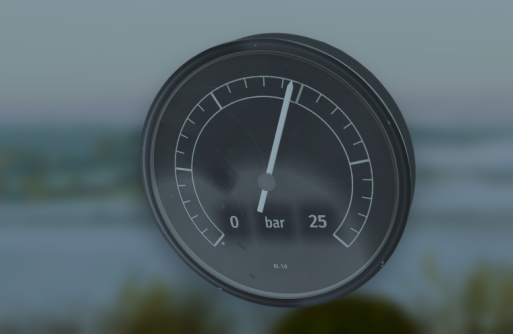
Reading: bar 14.5
